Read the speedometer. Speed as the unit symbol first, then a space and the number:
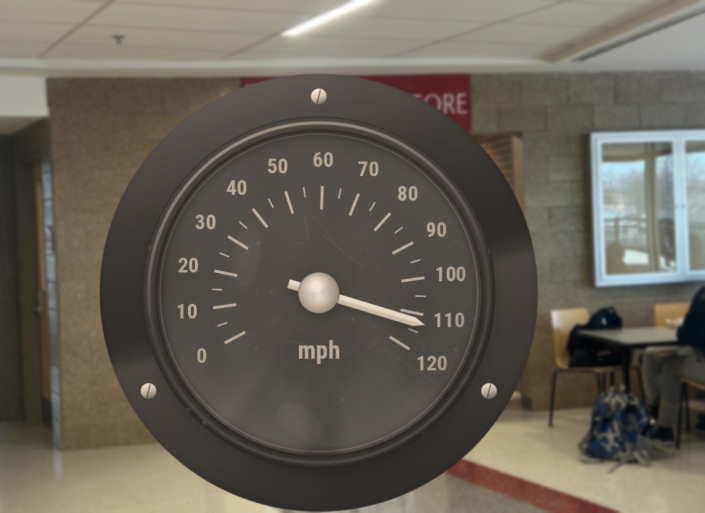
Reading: mph 112.5
